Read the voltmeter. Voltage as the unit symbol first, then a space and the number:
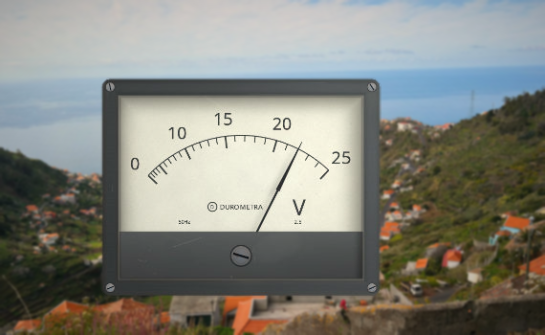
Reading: V 22
